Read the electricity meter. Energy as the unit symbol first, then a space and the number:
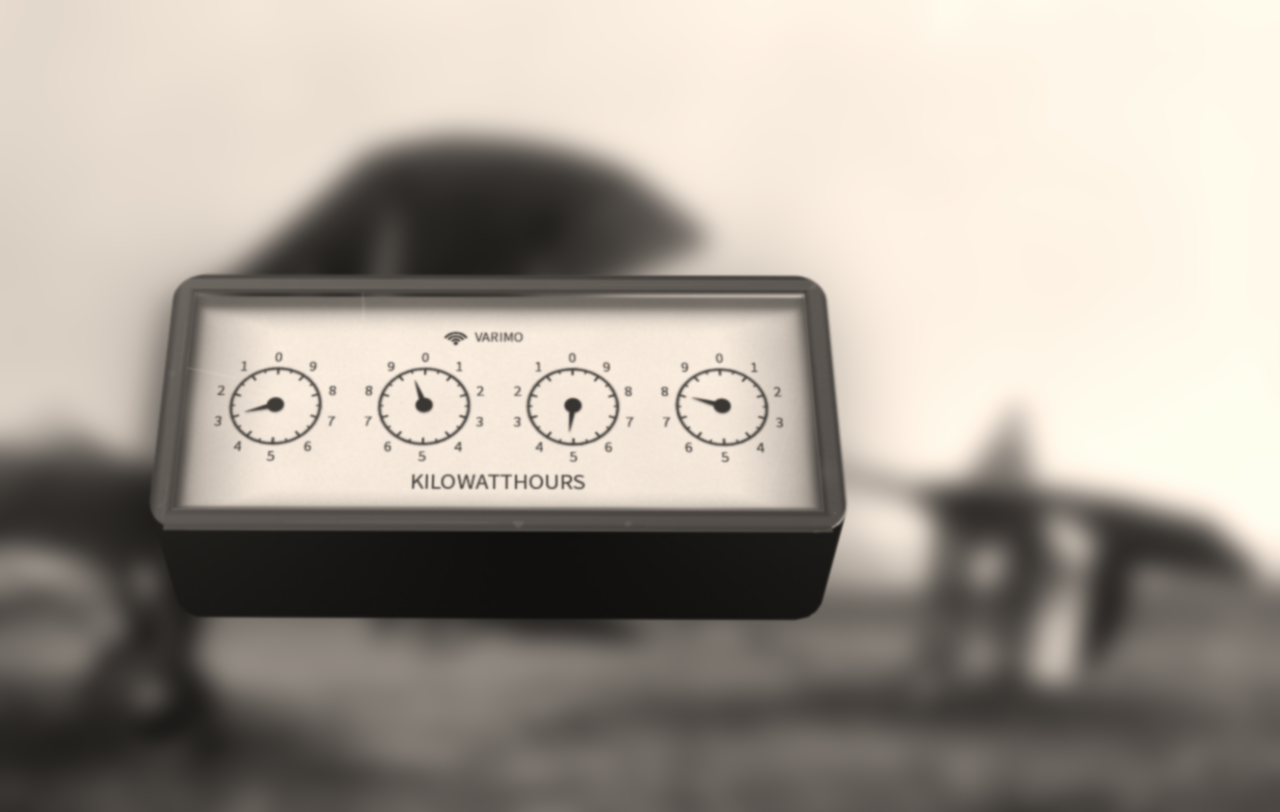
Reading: kWh 2948
